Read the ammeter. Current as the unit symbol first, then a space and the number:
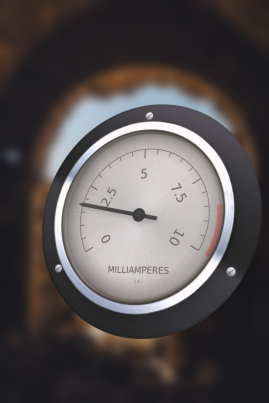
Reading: mA 1.75
